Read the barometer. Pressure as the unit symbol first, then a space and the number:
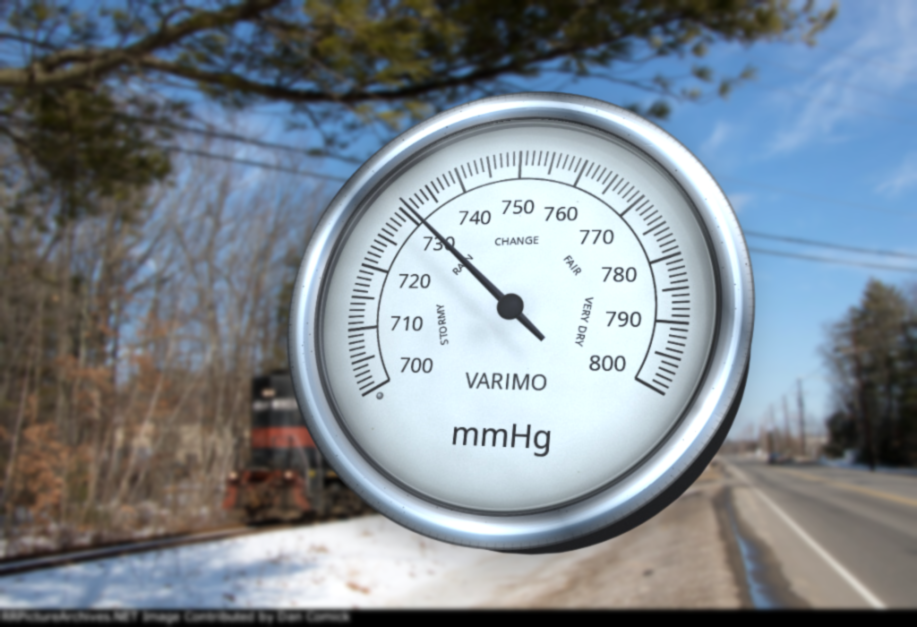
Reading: mmHg 731
